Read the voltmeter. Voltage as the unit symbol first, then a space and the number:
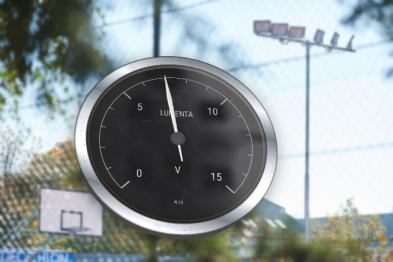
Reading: V 7
